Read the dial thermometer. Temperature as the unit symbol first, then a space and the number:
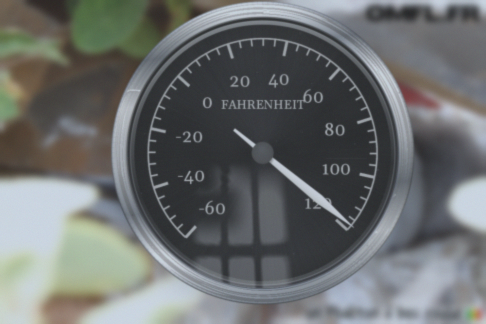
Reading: °F 118
